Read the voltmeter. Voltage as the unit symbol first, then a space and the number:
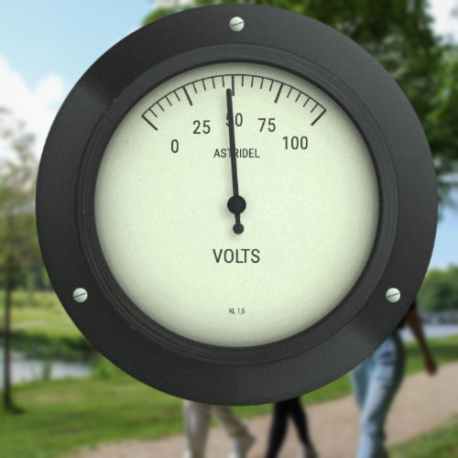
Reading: V 47.5
